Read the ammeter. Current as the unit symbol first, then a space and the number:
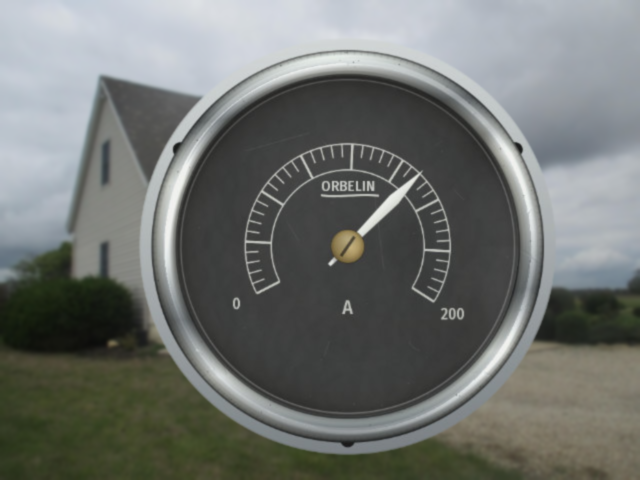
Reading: A 135
